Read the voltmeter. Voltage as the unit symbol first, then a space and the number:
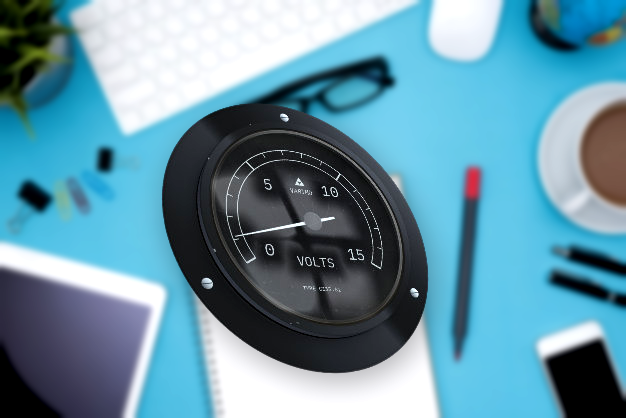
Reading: V 1
